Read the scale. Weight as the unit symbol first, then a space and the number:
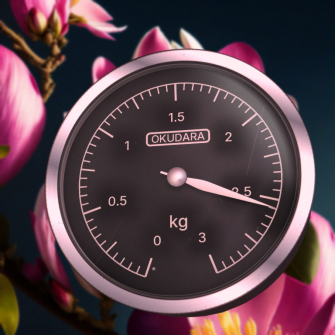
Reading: kg 2.55
